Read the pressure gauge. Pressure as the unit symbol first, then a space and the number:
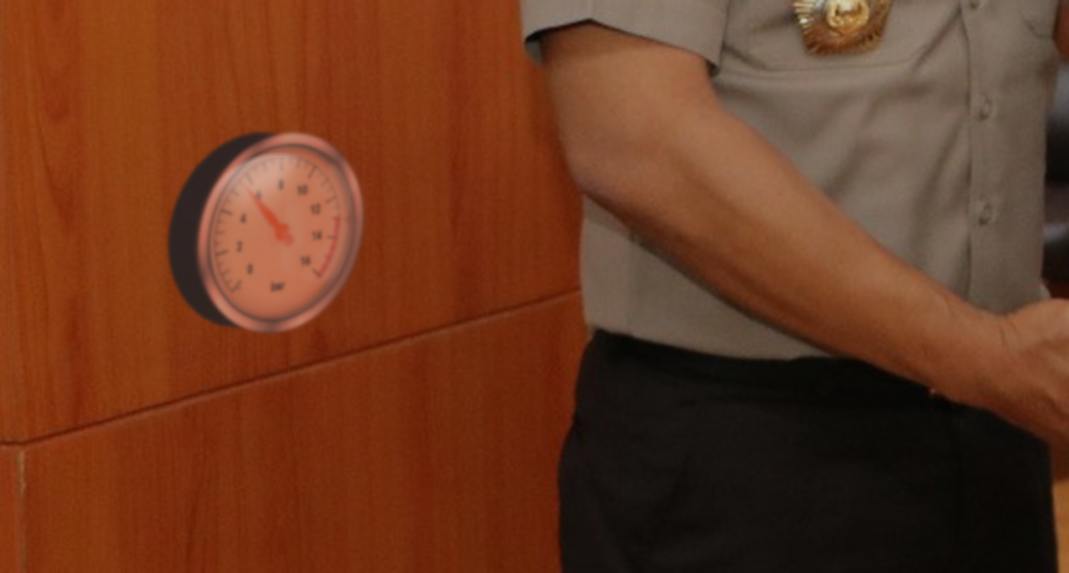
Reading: bar 5.5
